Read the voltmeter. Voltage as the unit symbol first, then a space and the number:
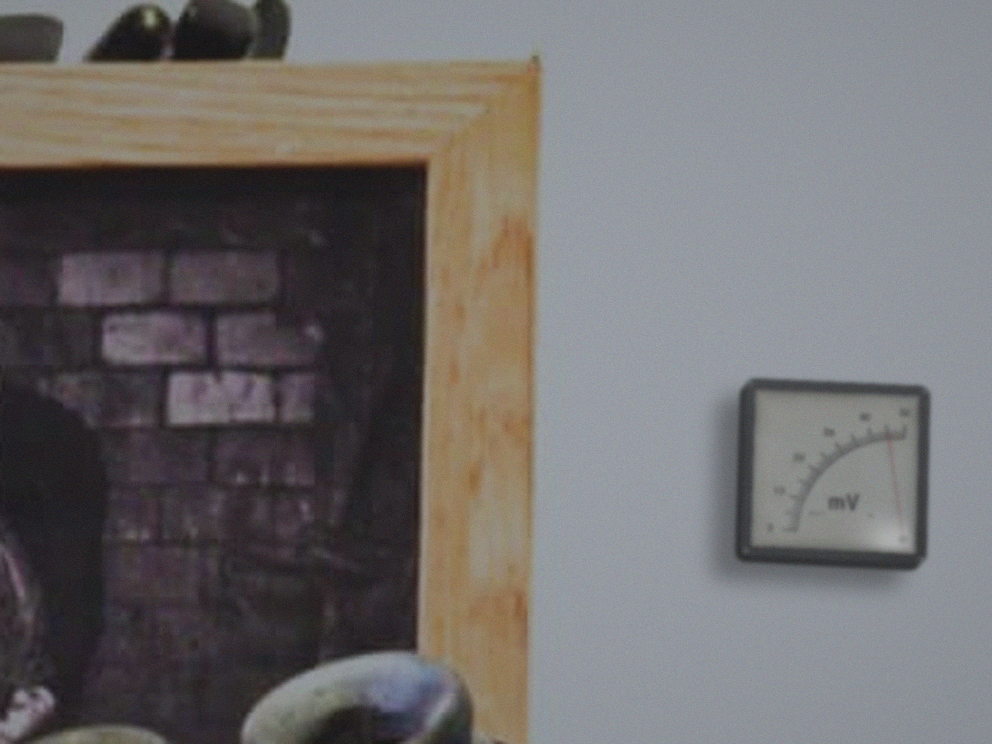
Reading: mV 45
